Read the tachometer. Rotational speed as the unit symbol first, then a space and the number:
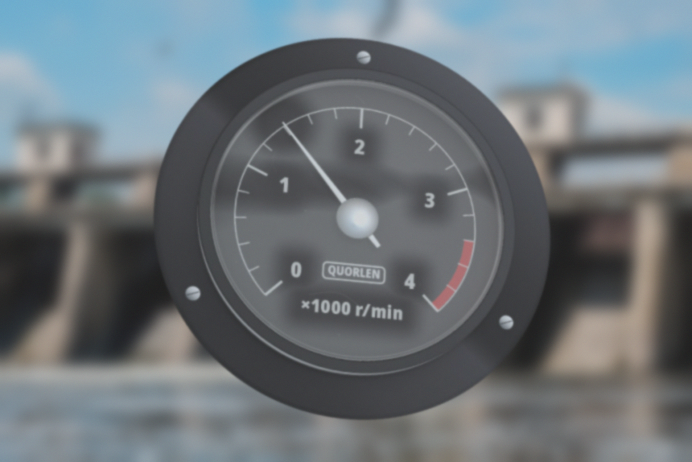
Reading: rpm 1400
